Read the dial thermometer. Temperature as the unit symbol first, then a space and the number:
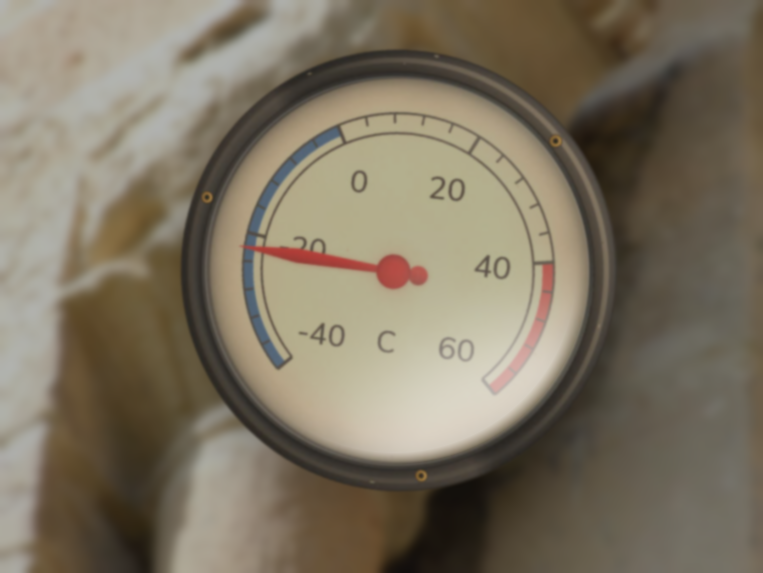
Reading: °C -22
